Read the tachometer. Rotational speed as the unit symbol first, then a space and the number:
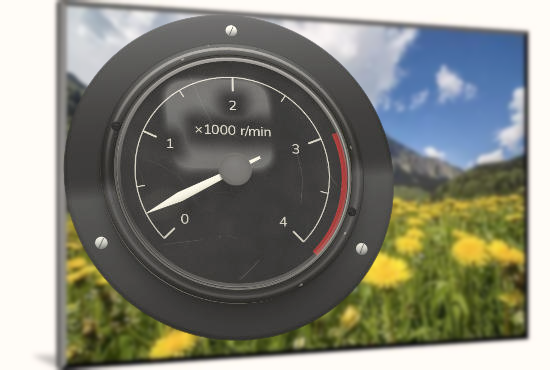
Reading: rpm 250
